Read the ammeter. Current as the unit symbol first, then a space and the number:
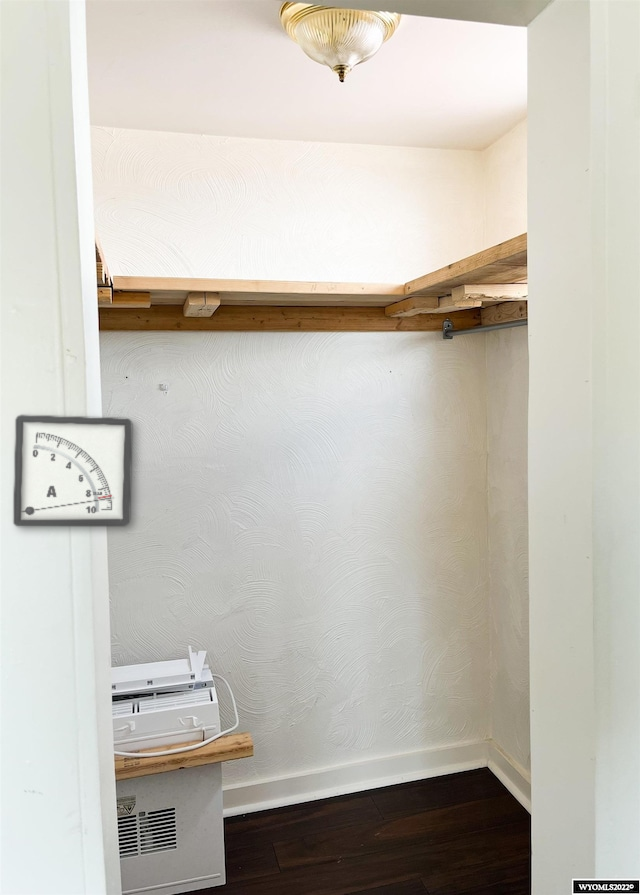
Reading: A 9
